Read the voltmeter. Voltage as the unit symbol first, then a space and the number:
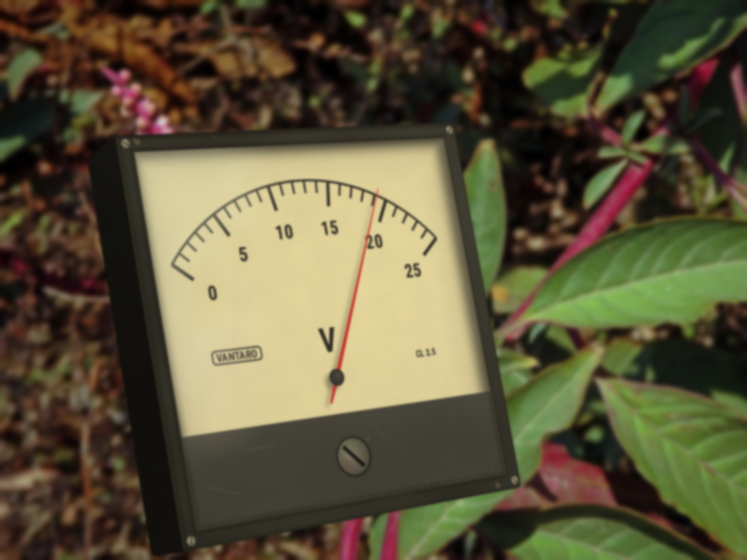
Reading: V 19
